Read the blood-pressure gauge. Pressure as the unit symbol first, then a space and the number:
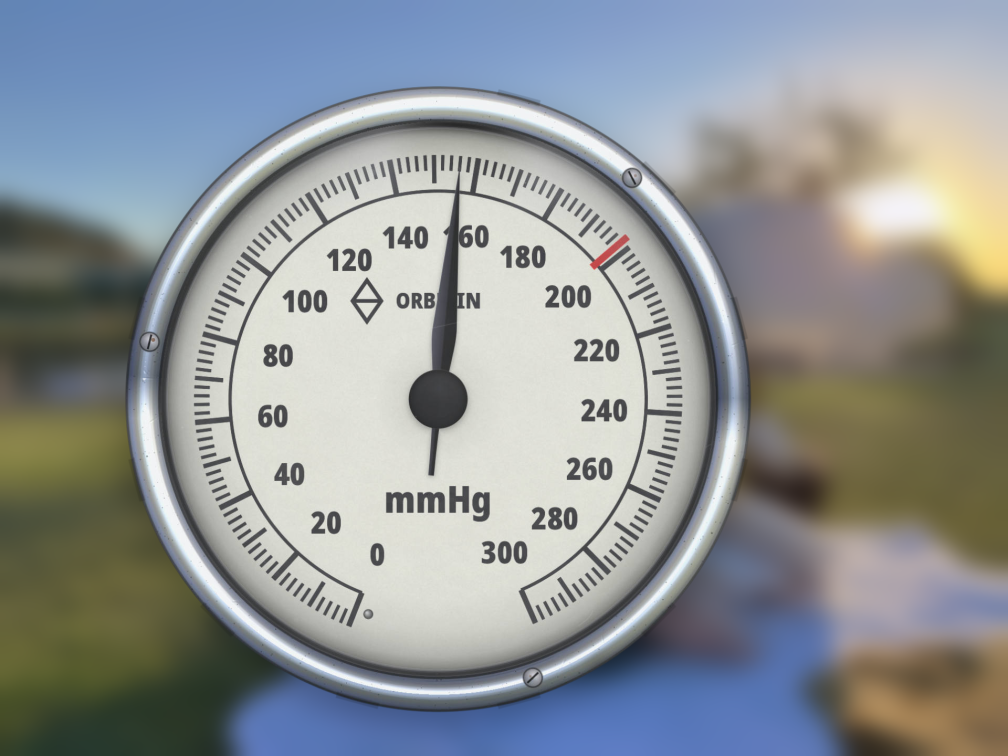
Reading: mmHg 156
